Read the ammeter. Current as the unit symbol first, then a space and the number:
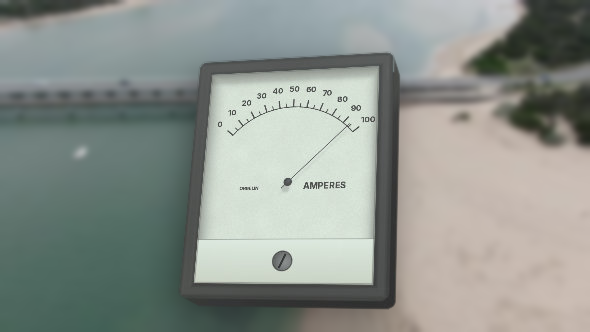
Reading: A 95
